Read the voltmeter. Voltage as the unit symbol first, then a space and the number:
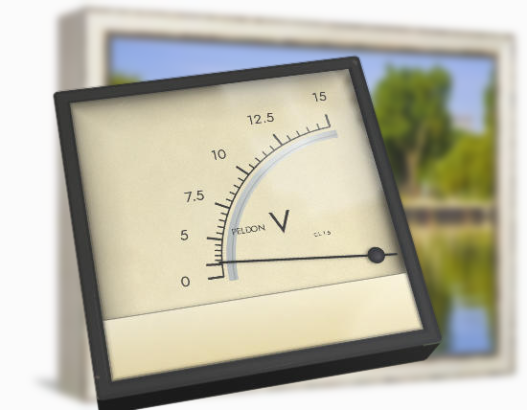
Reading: V 2.5
